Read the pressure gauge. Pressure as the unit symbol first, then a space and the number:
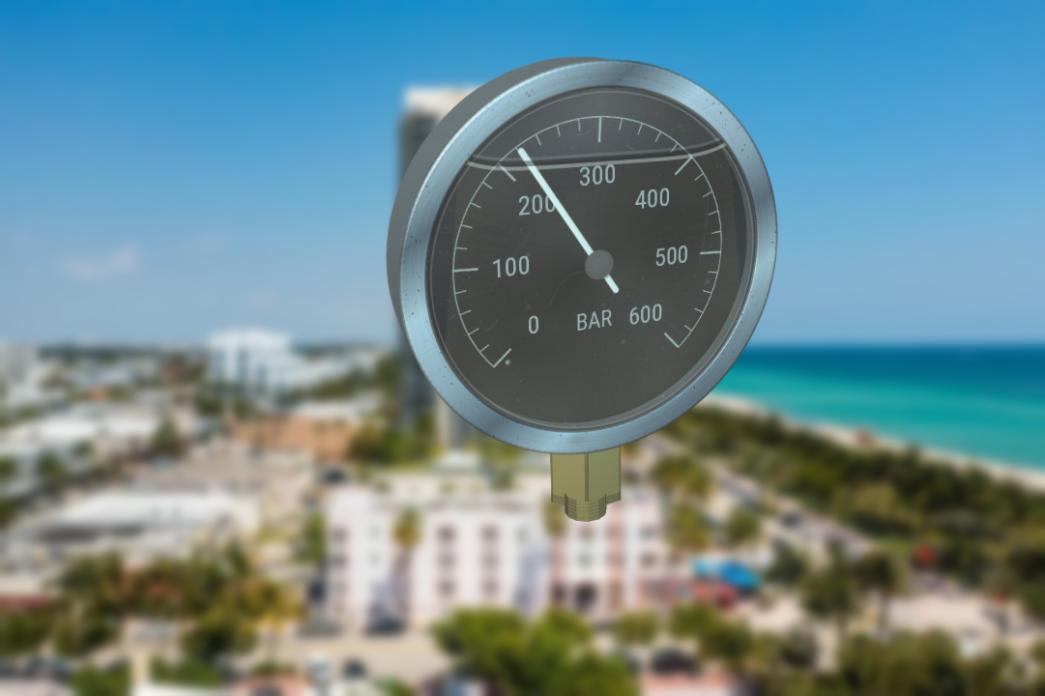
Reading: bar 220
